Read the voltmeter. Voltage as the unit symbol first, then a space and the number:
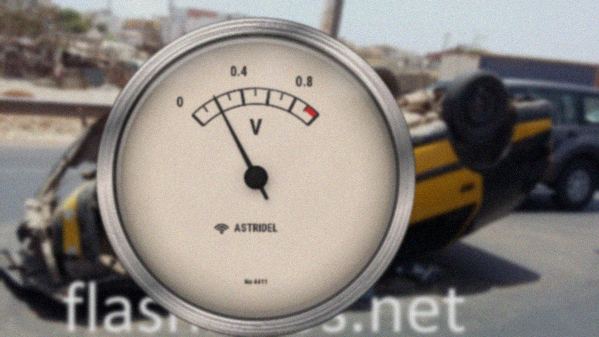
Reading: V 0.2
